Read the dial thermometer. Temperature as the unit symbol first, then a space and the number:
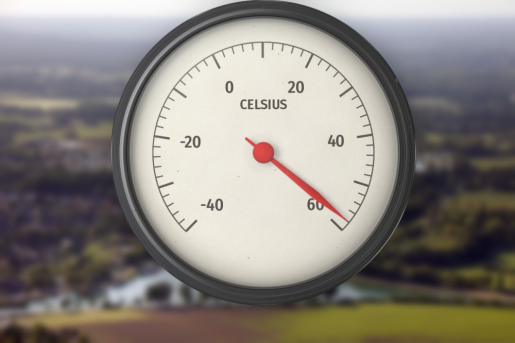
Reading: °C 58
